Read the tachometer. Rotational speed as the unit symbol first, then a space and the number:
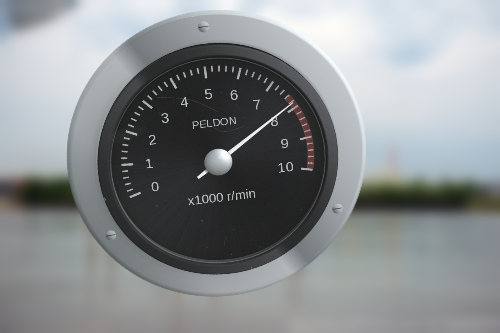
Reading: rpm 7800
